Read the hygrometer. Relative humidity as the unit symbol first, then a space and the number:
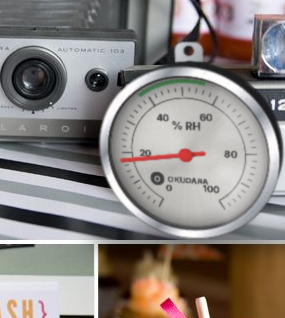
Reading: % 18
